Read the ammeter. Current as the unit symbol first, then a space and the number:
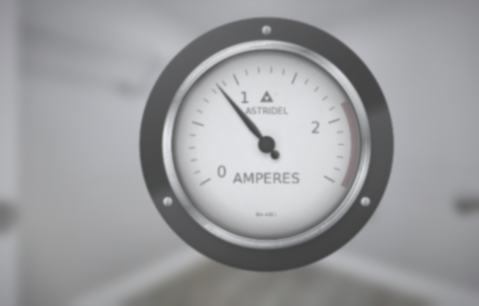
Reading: A 0.85
